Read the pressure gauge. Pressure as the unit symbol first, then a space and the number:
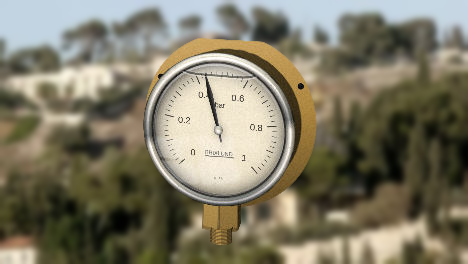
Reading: bar 0.44
